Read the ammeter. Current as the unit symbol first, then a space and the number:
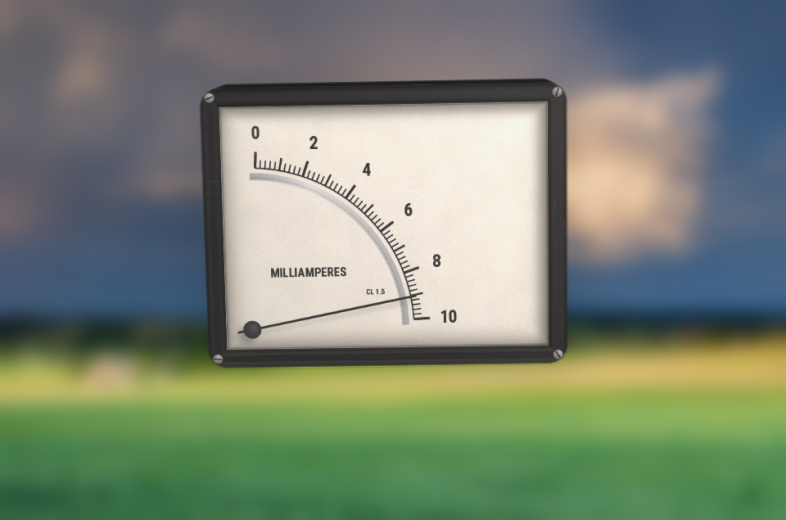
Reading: mA 9
